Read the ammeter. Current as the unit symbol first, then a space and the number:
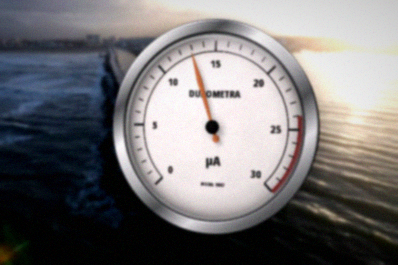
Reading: µA 13
